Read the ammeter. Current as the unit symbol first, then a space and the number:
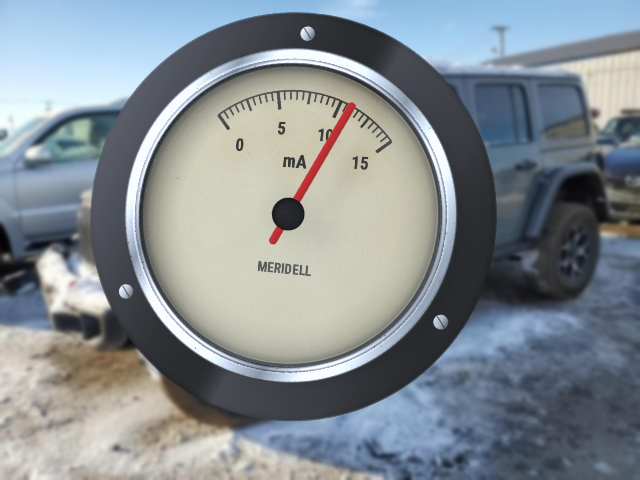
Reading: mA 11
